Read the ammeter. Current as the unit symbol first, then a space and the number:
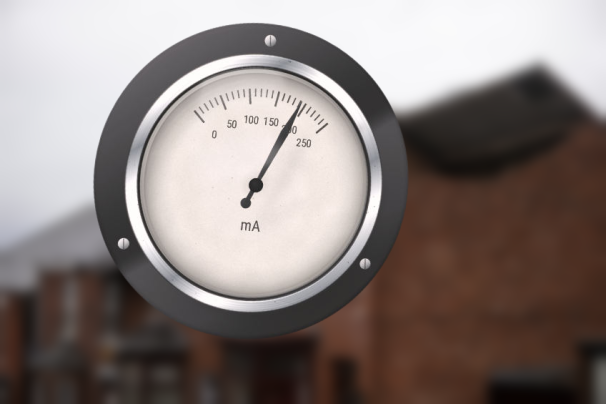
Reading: mA 190
